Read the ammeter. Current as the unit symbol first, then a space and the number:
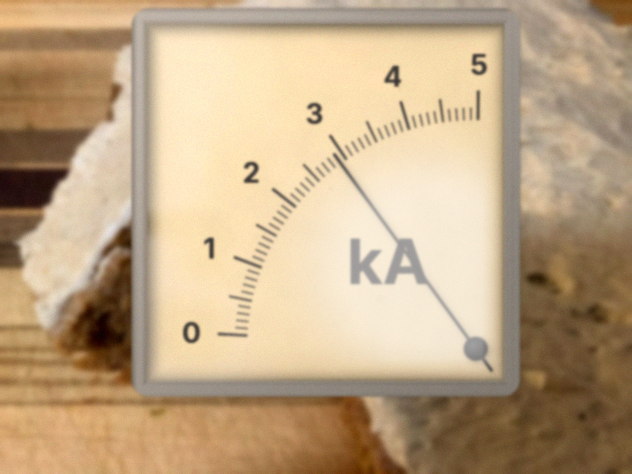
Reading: kA 2.9
